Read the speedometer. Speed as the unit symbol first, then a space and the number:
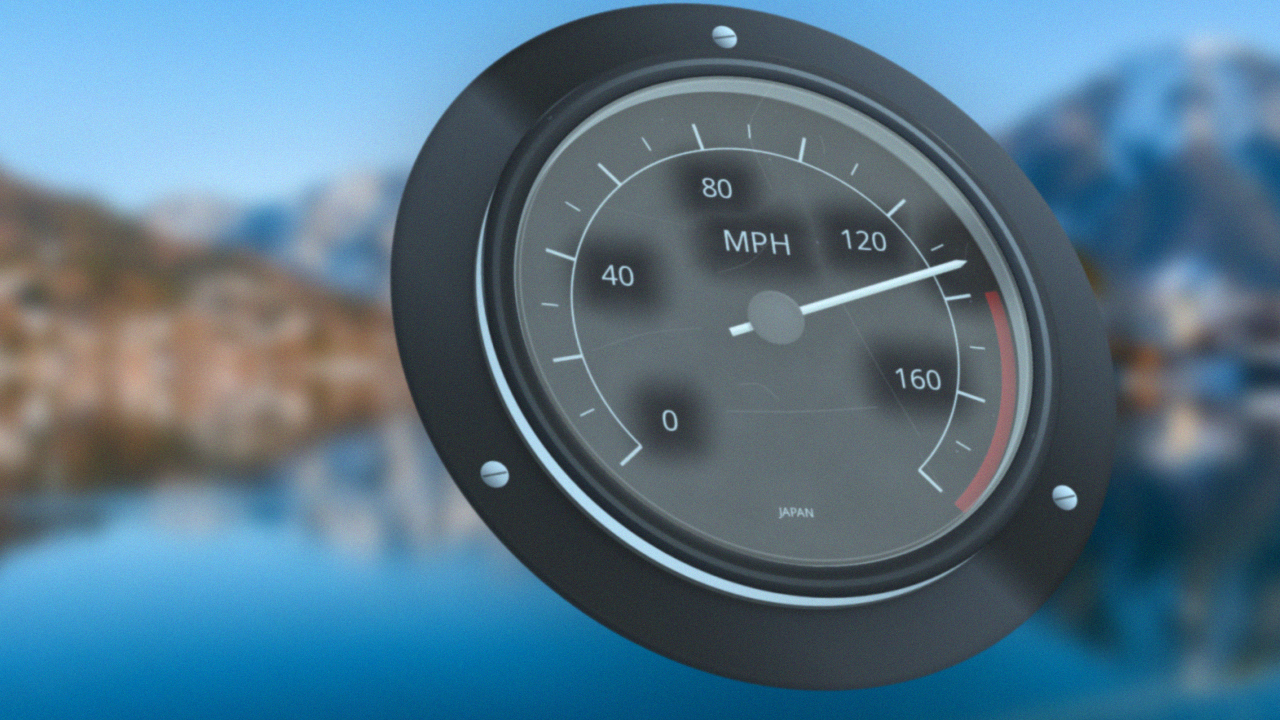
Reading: mph 135
